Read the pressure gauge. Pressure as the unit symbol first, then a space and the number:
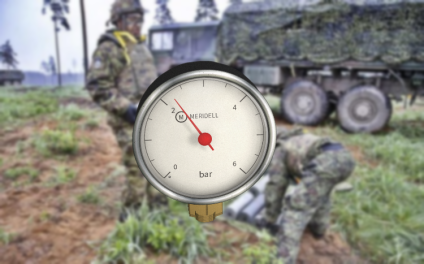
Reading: bar 2.25
